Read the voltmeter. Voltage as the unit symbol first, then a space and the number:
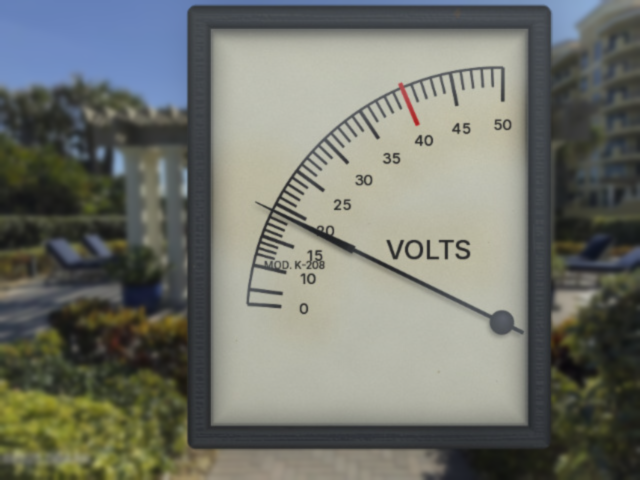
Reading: V 19
